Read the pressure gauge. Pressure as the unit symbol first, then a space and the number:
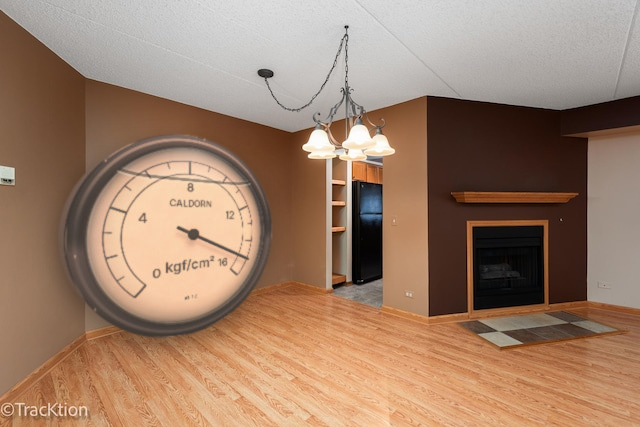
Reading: kg/cm² 15
